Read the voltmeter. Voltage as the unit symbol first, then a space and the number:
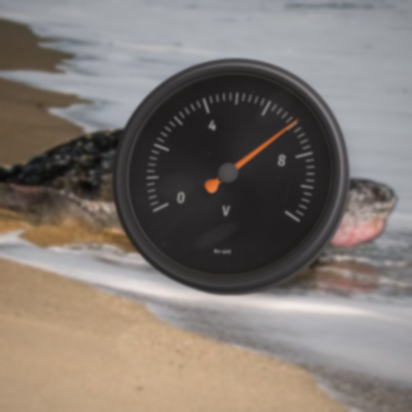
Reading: V 7
